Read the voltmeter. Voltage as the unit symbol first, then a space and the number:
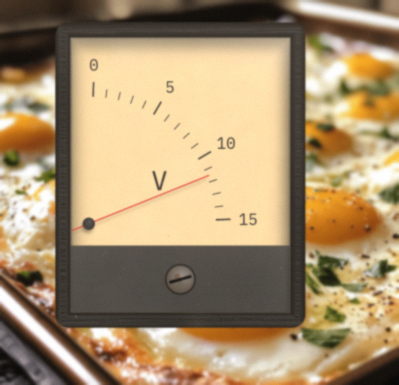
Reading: V 11.5
